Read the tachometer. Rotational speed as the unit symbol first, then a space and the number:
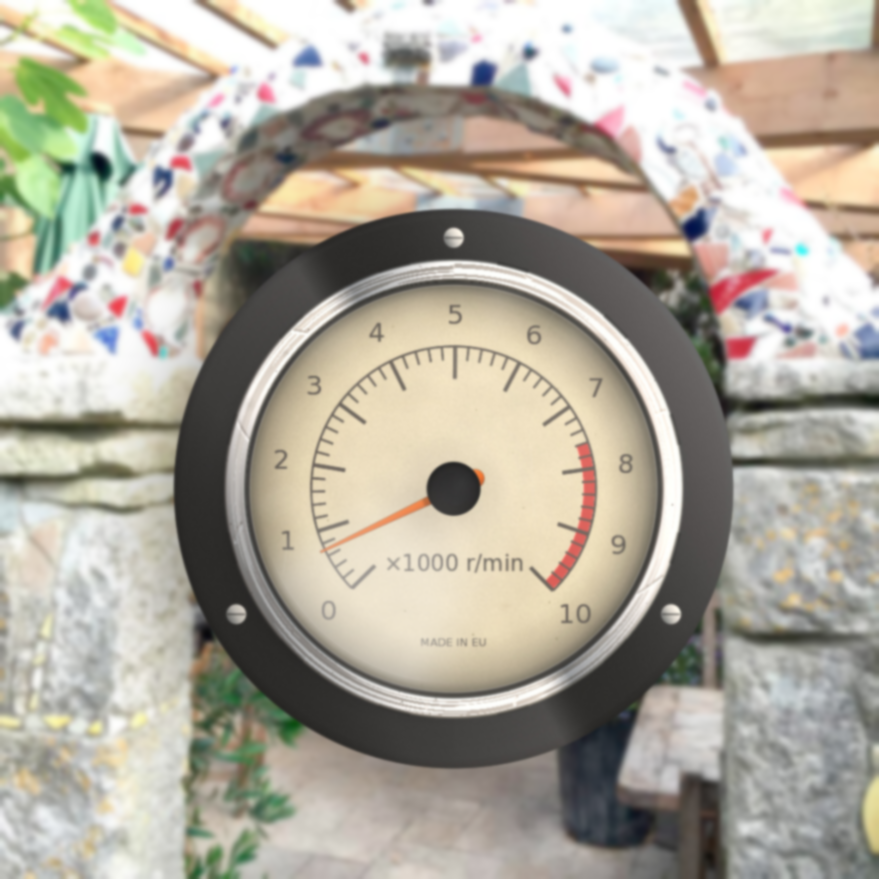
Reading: rpm 700
